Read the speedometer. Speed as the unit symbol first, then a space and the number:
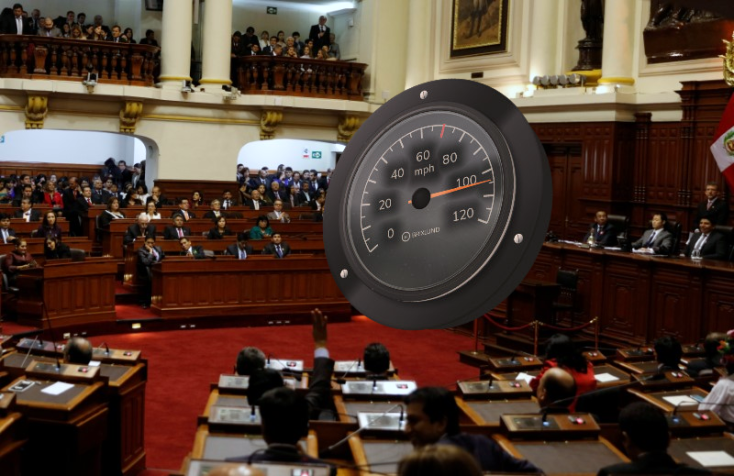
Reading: mph 105
